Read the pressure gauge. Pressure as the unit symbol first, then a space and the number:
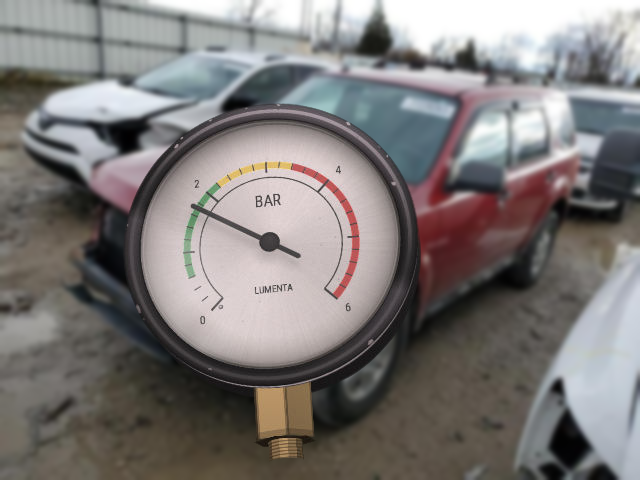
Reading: bar 1.7
